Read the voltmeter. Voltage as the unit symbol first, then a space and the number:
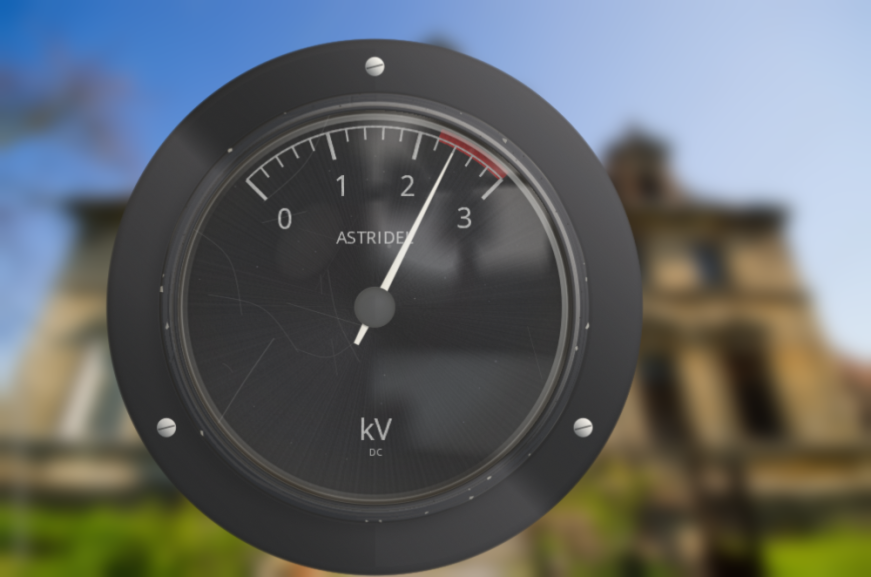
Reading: kV 2.4
